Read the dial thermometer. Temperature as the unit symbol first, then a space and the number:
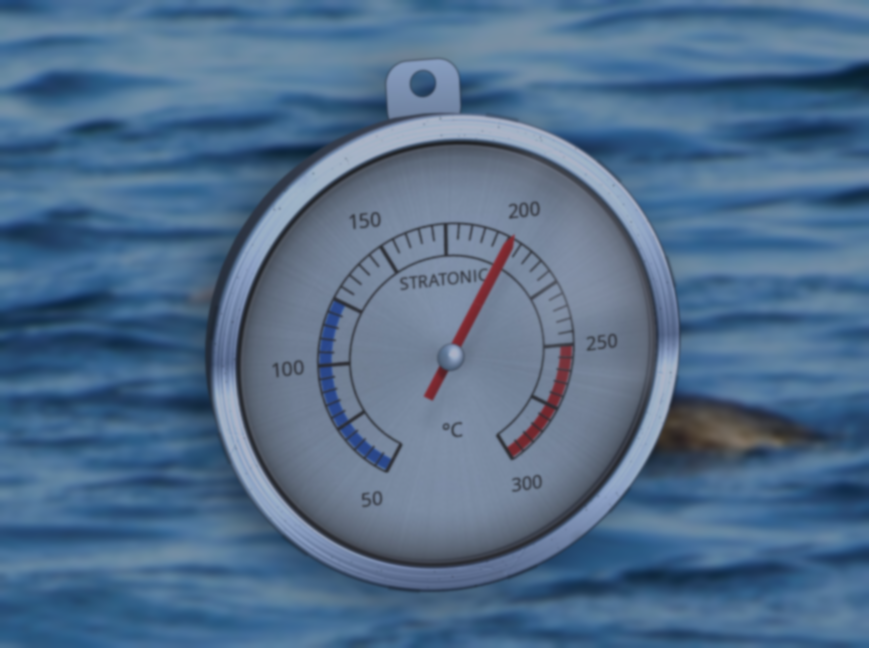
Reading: °C 200
